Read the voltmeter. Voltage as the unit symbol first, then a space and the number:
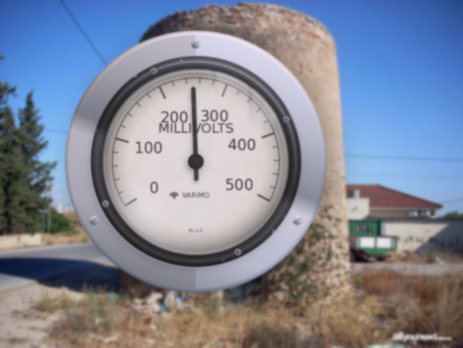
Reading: mV 250
